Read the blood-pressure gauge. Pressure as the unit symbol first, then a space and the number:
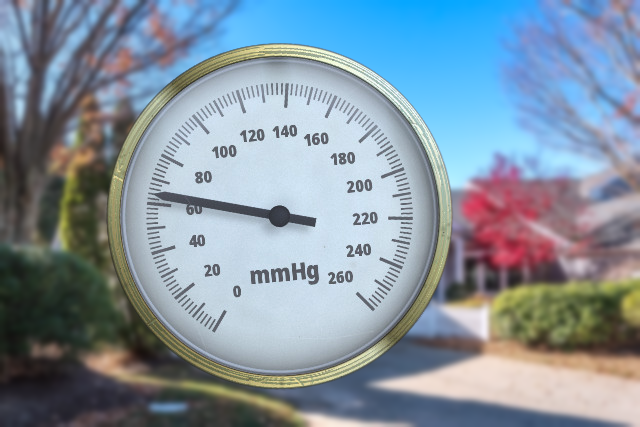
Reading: mmHg 64
